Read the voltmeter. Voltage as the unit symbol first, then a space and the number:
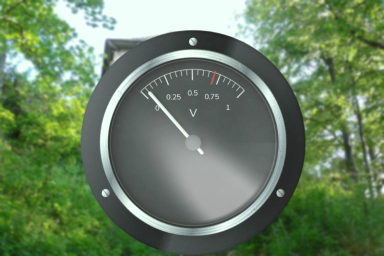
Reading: V 0.05
